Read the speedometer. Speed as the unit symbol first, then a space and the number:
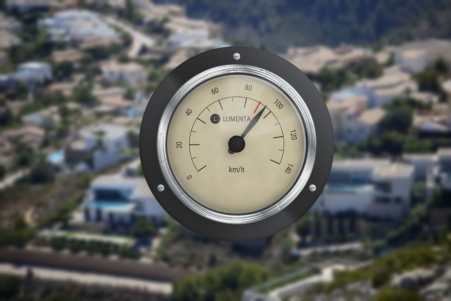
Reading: km/h 95
